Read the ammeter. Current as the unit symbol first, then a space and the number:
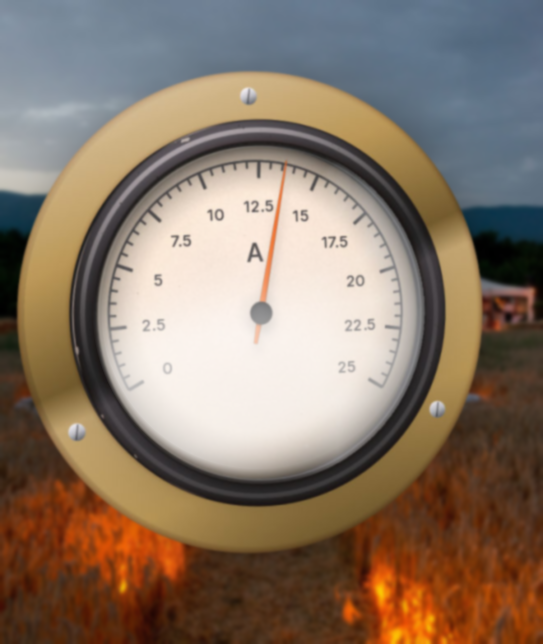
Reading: A 13.5
